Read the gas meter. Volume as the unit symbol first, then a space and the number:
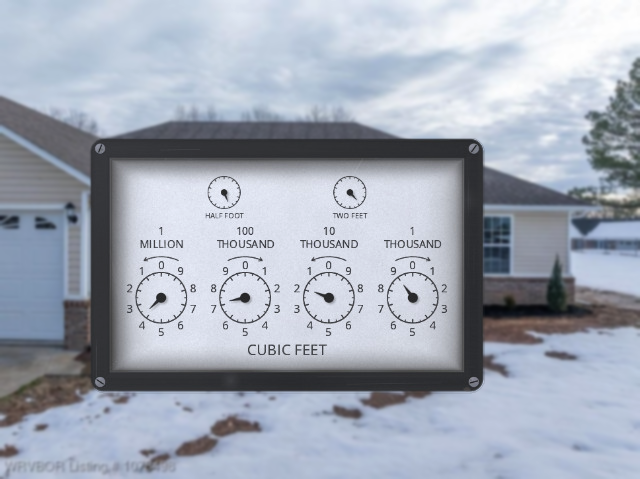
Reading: ft³ 371900
